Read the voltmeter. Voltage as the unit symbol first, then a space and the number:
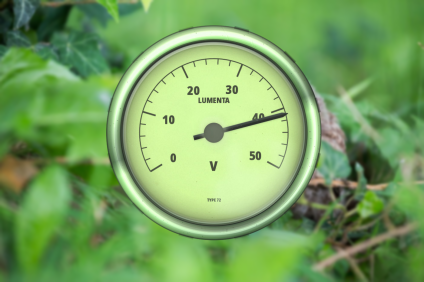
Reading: V 41
